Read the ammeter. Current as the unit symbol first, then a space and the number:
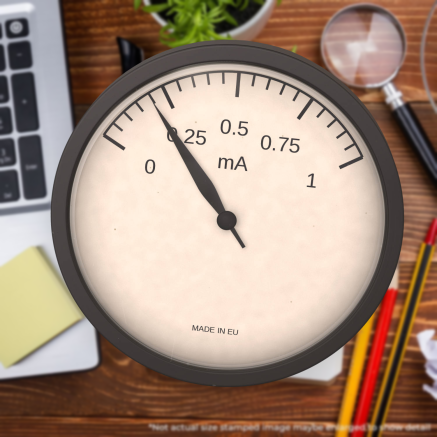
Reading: mA 0.2
